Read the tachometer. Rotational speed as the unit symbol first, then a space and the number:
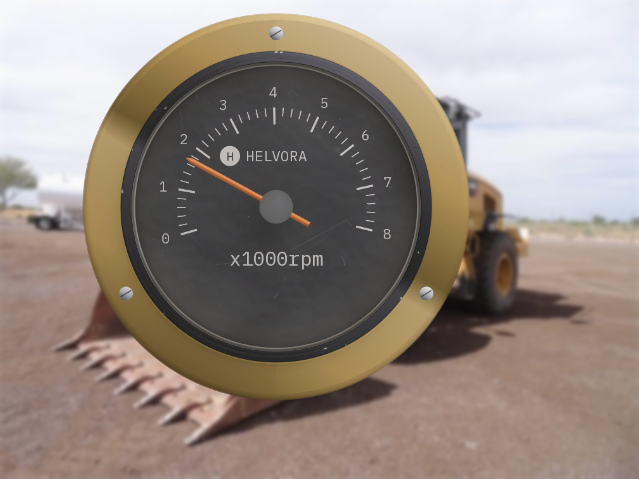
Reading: rpm 1700
